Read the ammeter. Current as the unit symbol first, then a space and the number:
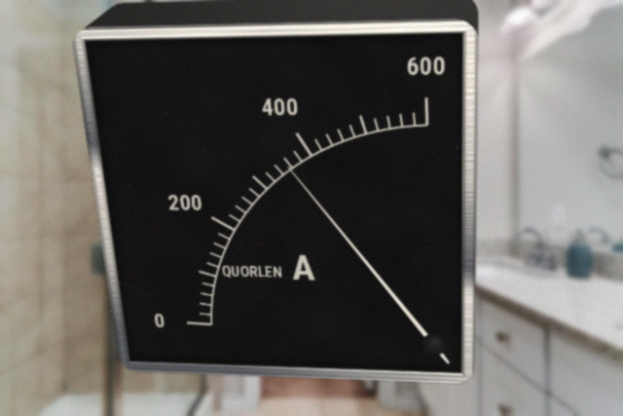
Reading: A 360
